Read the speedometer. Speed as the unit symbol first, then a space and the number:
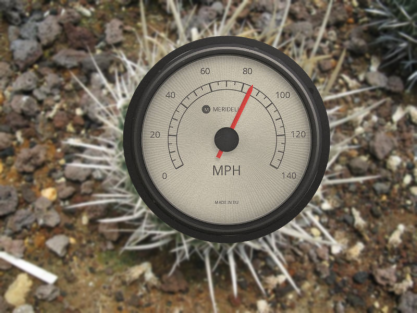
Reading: mph 85
